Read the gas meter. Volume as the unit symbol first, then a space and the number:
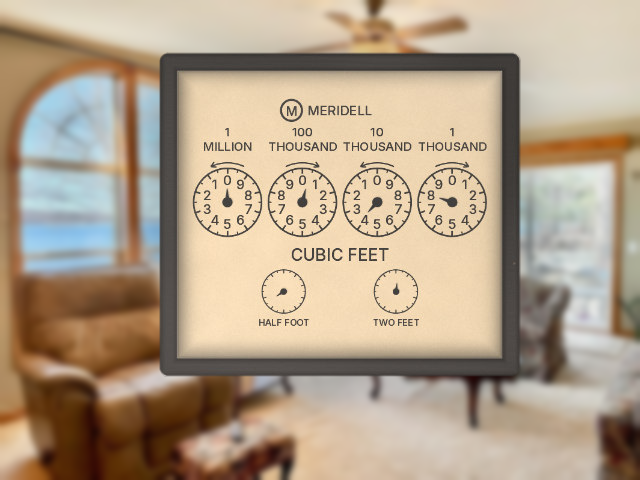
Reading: ft³ 3800
